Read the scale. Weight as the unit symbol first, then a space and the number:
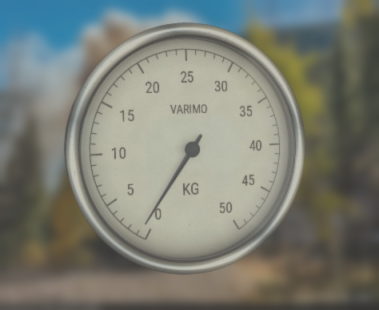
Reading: kg 1
